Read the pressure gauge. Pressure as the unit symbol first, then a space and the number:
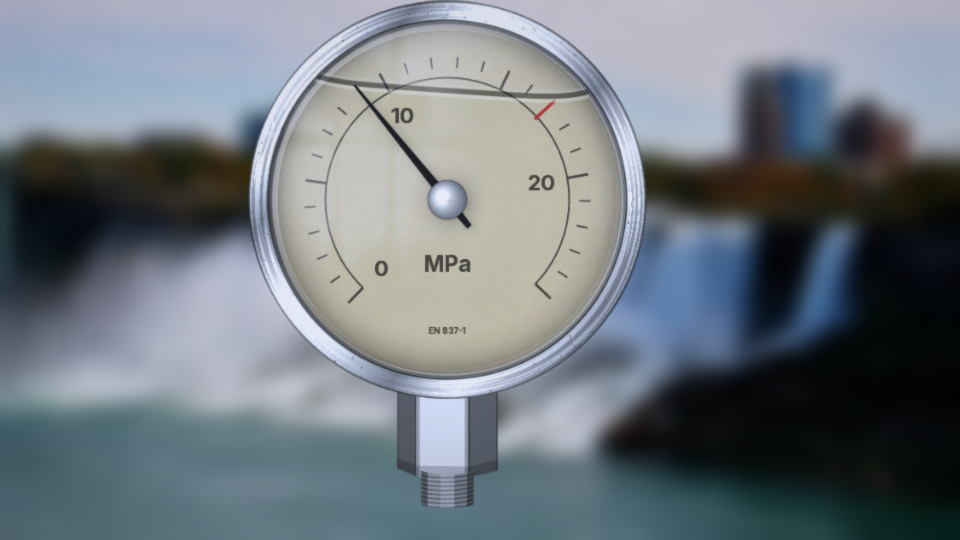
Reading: MPa 9
